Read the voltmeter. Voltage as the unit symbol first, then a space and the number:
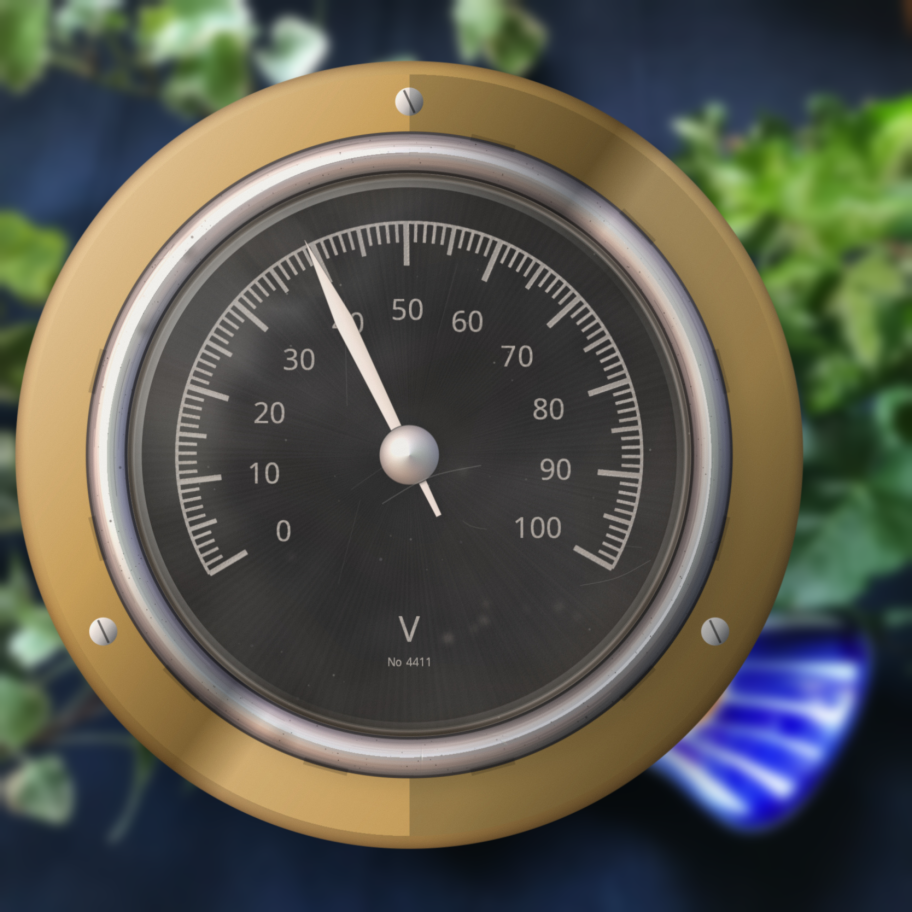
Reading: V 39.5
